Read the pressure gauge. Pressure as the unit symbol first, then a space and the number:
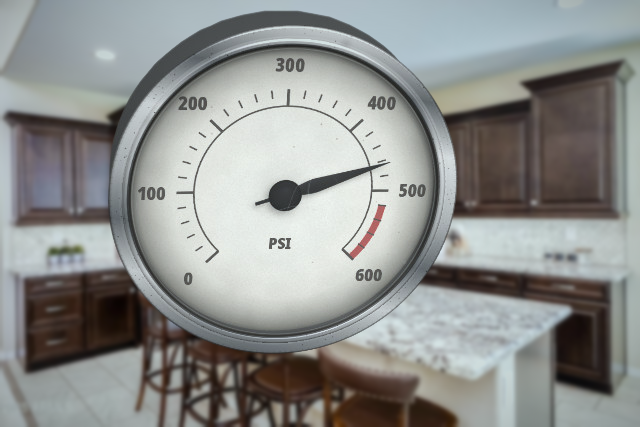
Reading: psi 460
